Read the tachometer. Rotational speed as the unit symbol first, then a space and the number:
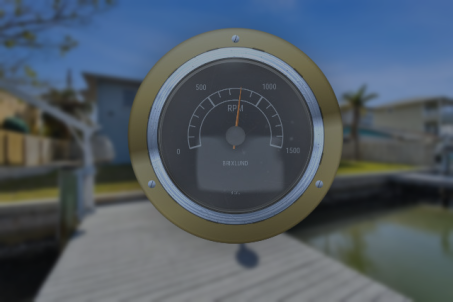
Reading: rpm 800
